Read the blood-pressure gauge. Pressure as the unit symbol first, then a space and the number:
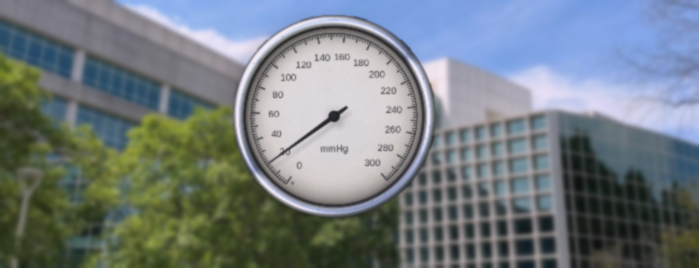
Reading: mmHg 20
